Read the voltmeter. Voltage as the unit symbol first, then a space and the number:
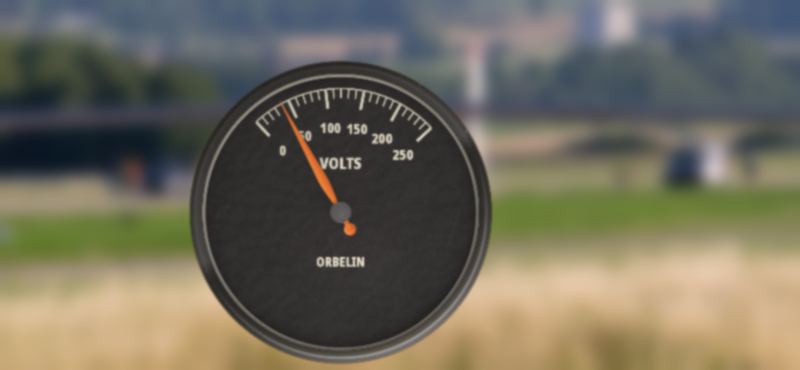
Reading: V 40
